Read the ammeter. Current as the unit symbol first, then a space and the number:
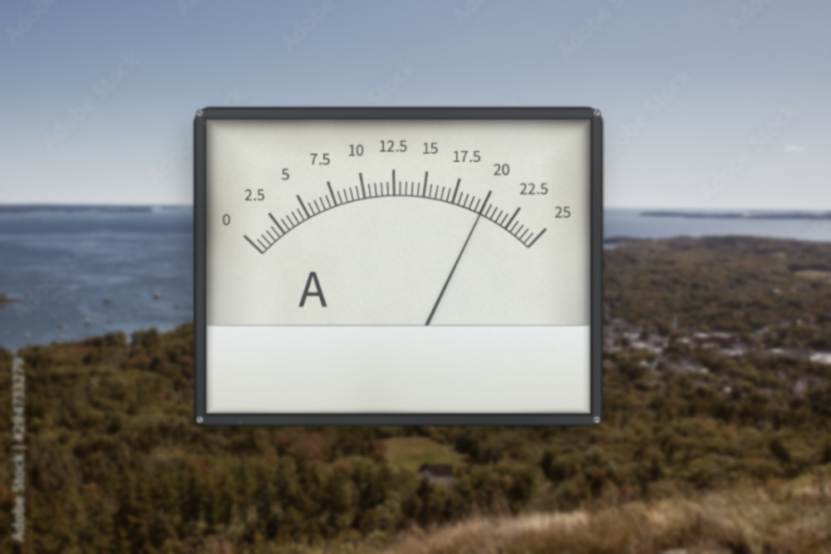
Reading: A 20
